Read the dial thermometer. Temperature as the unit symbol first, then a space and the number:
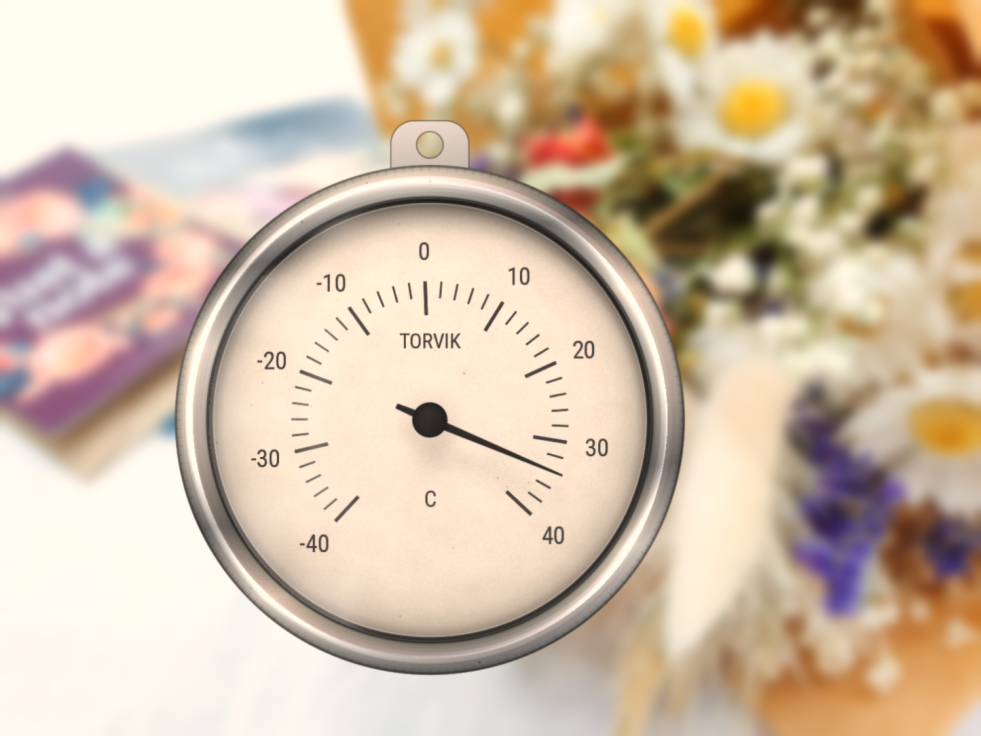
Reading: °C 34
